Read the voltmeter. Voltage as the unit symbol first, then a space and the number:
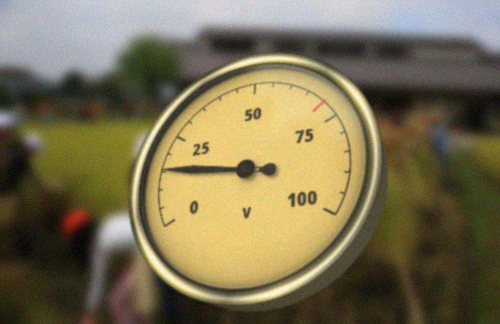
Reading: V 15
